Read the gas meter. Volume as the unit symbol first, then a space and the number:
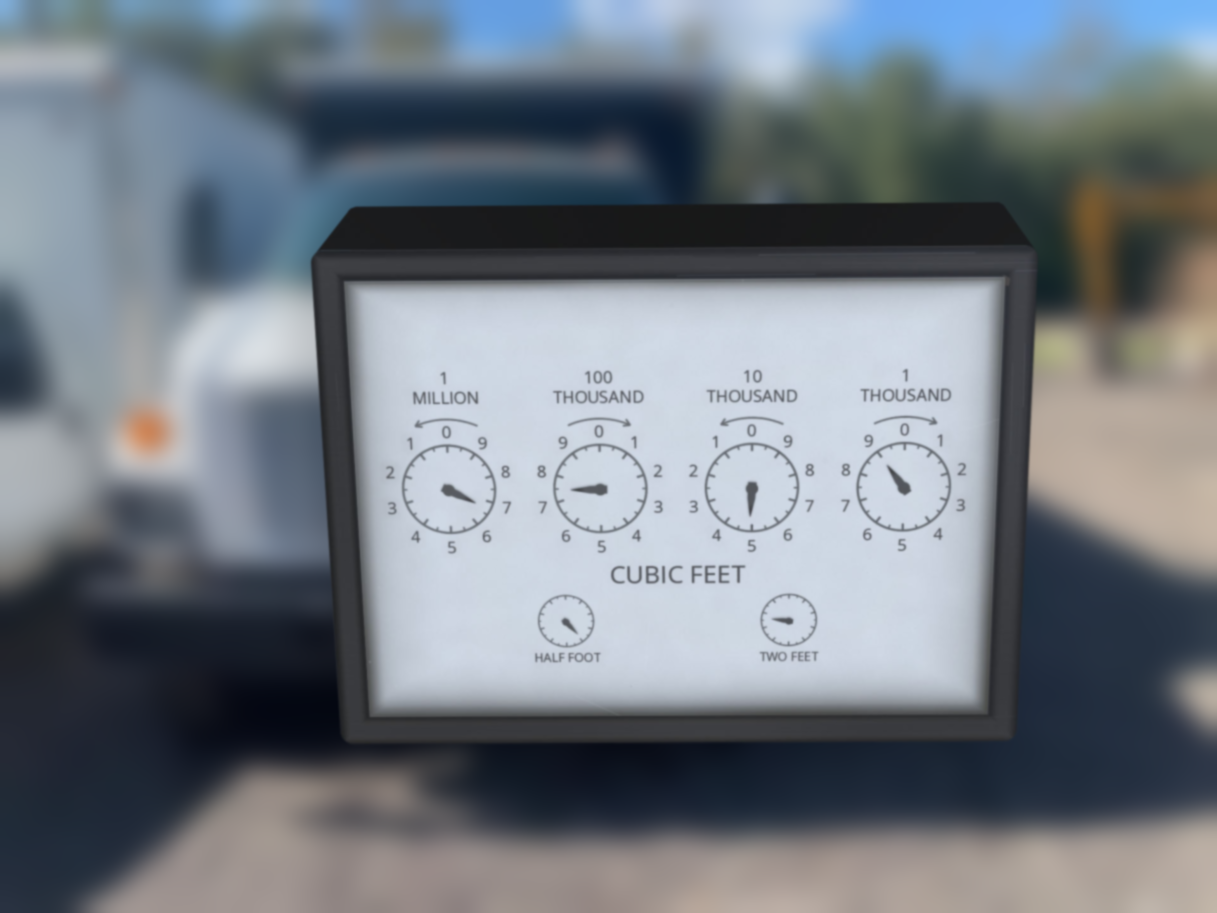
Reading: ft³ 674900
